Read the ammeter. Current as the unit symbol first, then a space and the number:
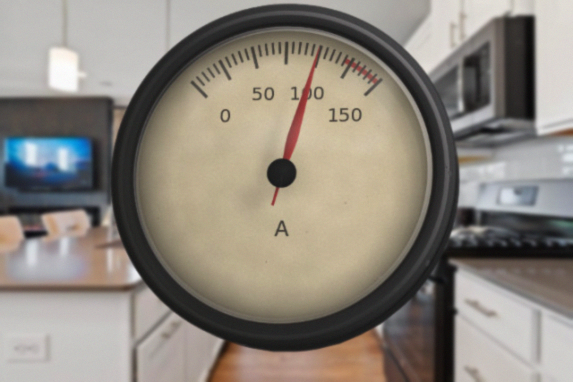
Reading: A 100
